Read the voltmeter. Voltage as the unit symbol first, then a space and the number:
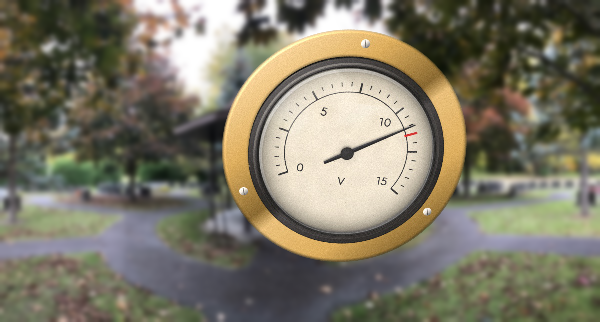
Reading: V 11
